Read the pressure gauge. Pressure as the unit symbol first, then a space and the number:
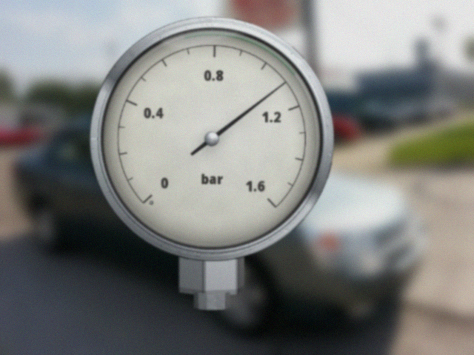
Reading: bar 1.1
